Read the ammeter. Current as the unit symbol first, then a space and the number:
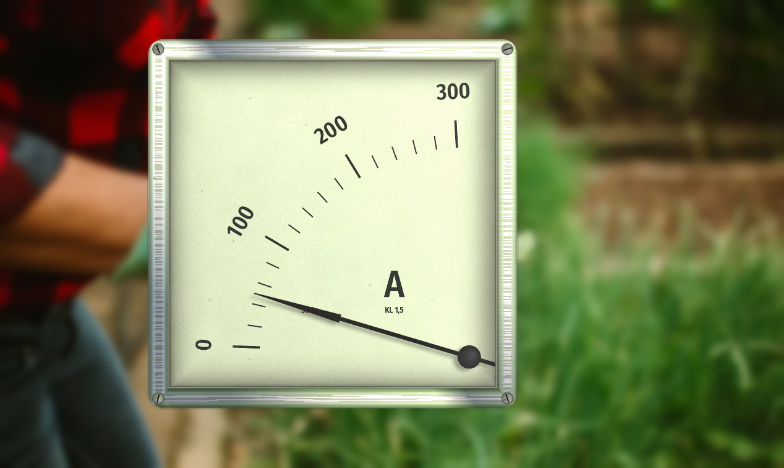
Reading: A 50
